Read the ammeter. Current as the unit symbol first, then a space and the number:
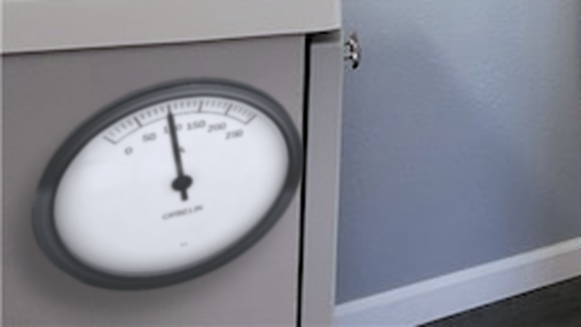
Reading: A 100
